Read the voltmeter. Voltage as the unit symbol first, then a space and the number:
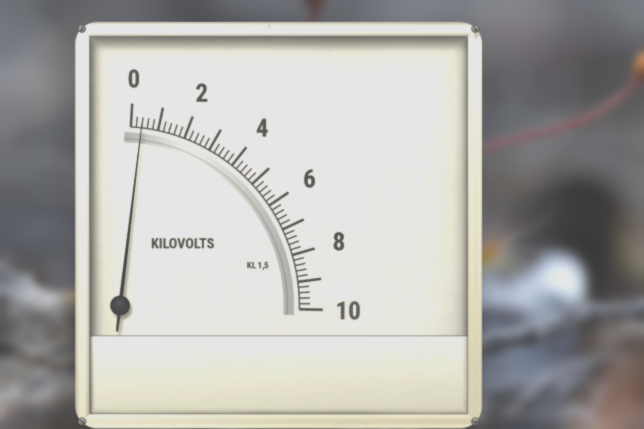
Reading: kV 0.4
